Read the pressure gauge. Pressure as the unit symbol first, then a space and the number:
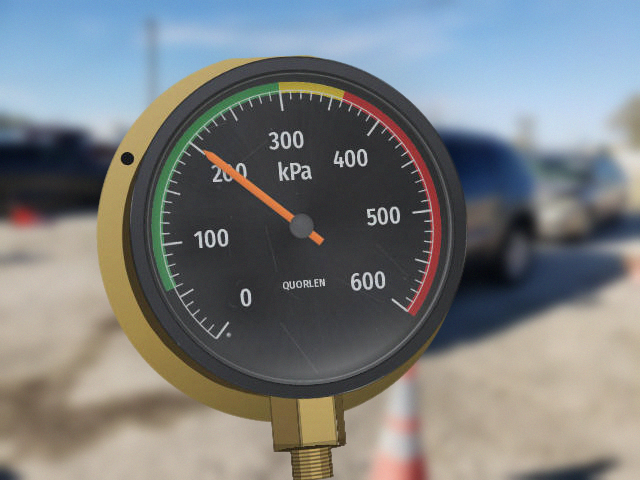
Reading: kPa 200
